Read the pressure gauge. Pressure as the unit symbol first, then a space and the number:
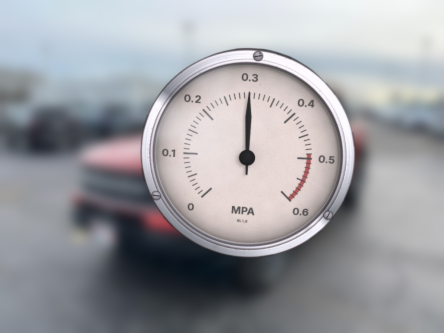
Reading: MPa 0.3
